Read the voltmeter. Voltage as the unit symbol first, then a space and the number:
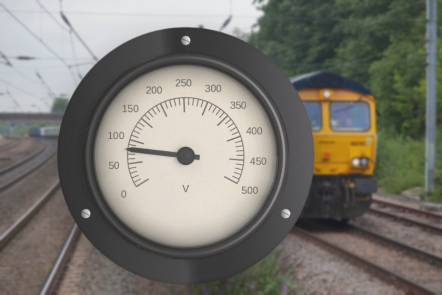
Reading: V 80
